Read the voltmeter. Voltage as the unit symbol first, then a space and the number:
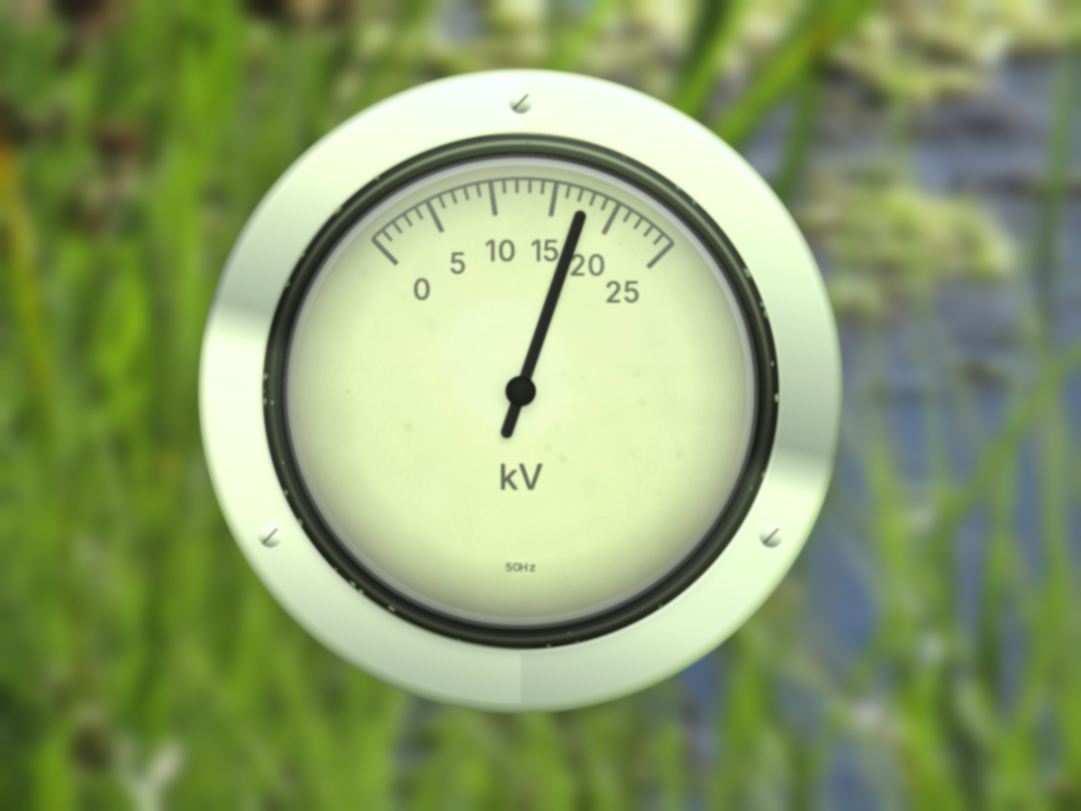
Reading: kV 17.5
